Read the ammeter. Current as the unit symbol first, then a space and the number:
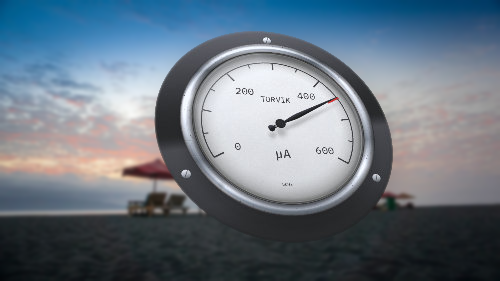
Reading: µA 450
